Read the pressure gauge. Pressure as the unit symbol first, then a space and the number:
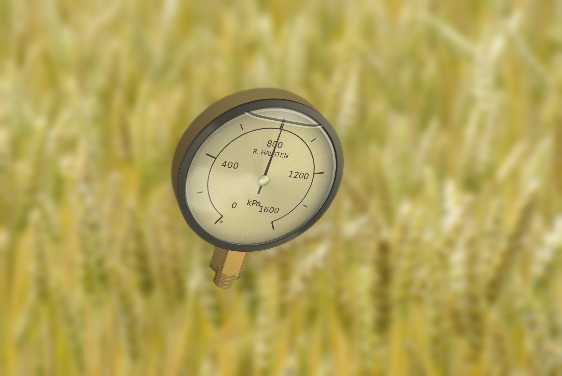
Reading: kPa 800
